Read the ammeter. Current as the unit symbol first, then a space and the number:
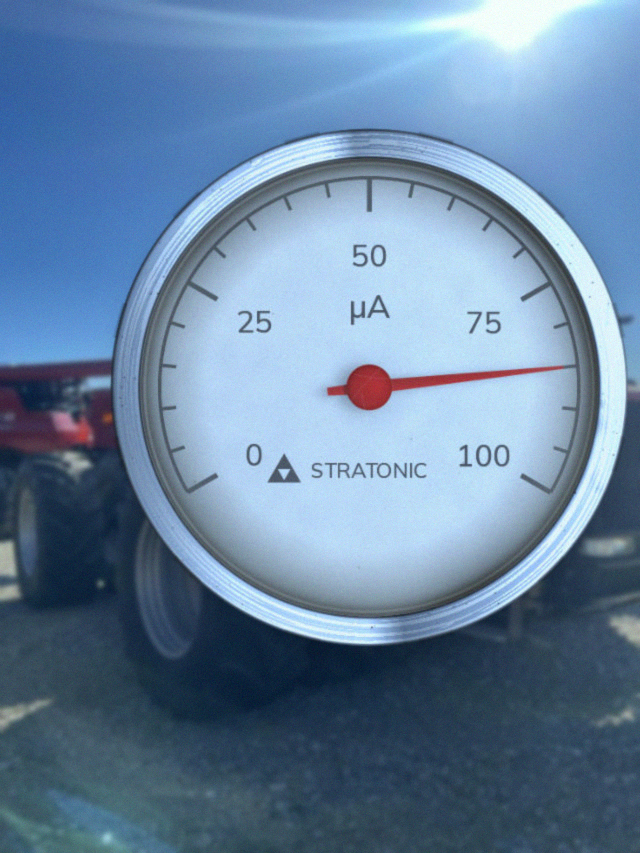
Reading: µA 85
